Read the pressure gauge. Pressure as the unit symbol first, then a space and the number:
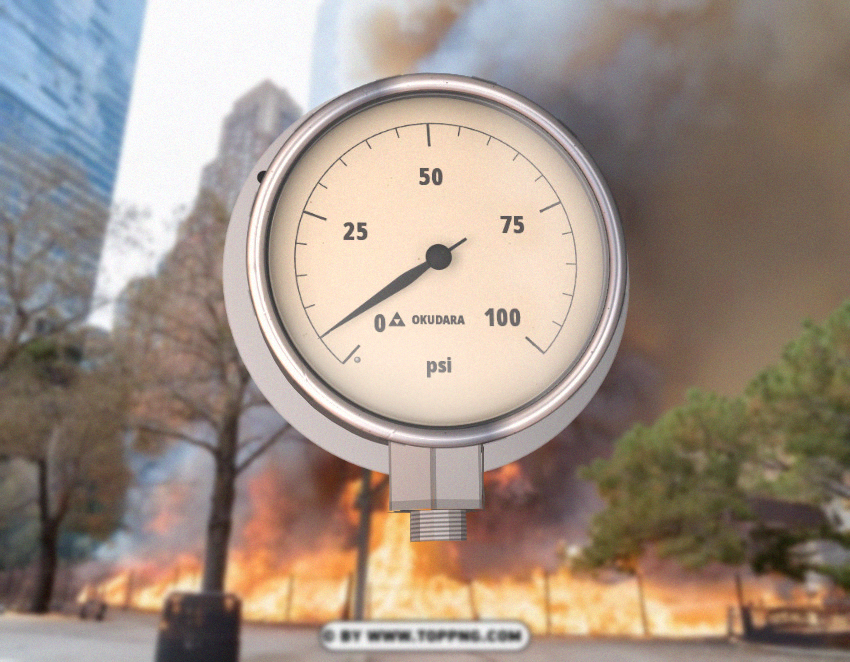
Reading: psi 5
